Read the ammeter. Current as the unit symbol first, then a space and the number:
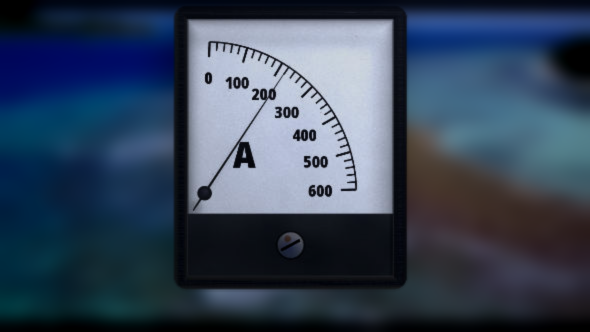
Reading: A 220
